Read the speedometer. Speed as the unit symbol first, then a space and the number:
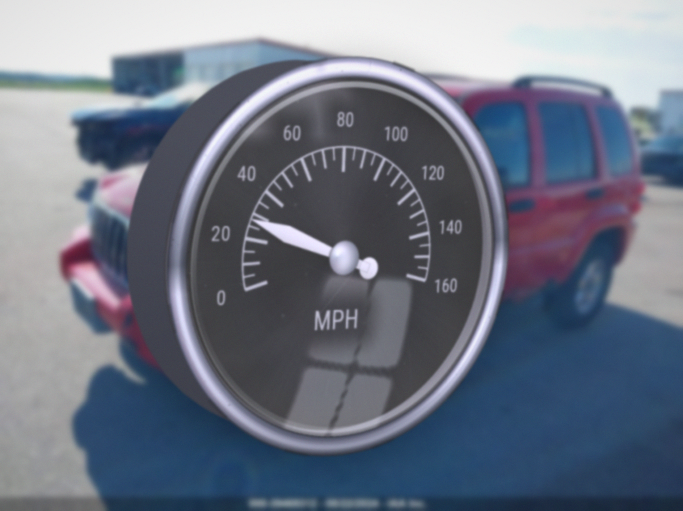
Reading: mph 27.5
